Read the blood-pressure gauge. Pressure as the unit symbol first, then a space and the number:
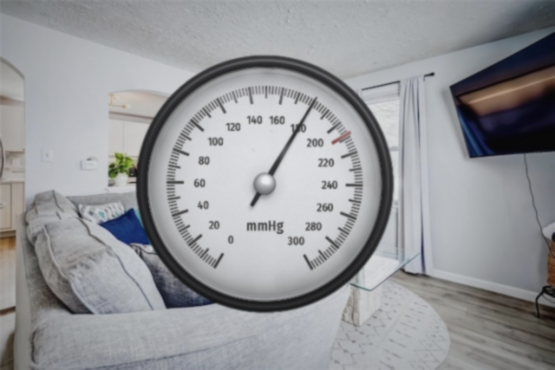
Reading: mmHg 180
